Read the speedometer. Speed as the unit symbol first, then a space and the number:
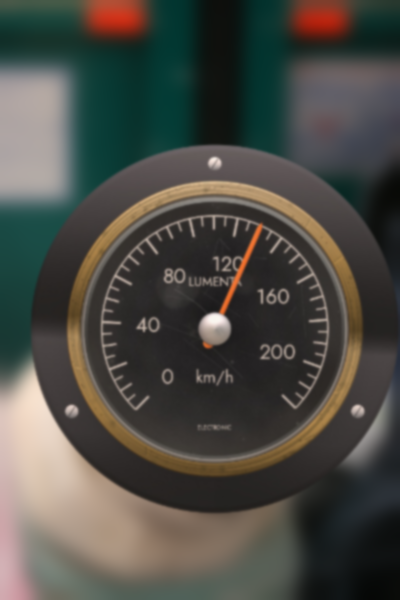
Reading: km/h 130
